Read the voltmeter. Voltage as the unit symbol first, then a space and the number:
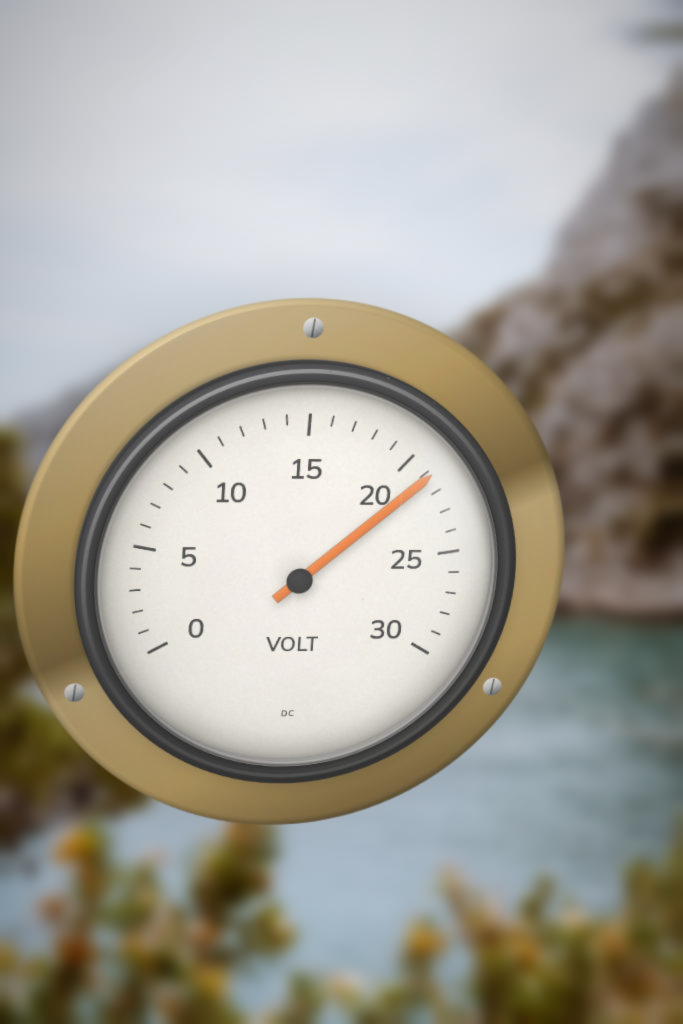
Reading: V 21
